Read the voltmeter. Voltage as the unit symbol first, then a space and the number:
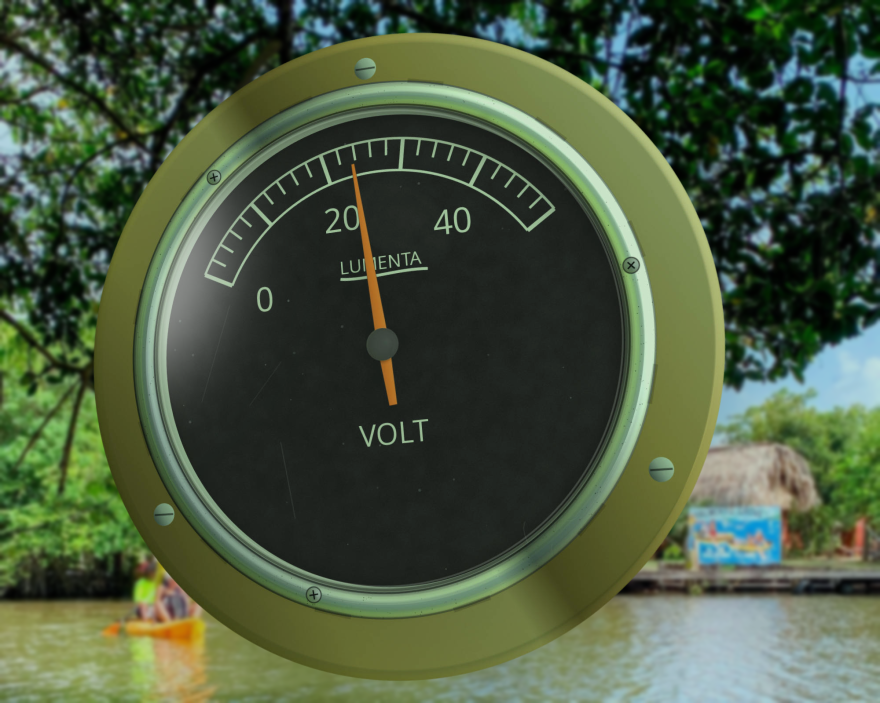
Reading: V 24
